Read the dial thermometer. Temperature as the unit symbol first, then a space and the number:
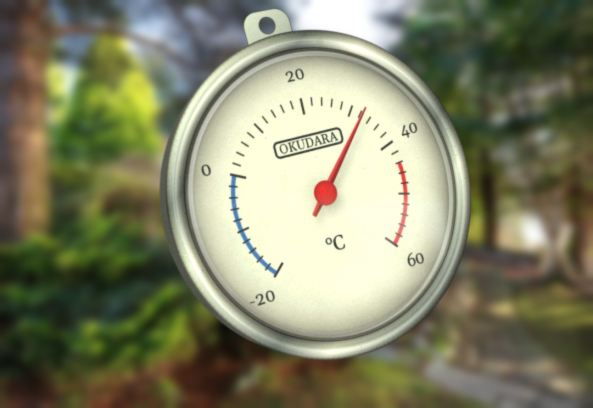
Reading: °C 32
